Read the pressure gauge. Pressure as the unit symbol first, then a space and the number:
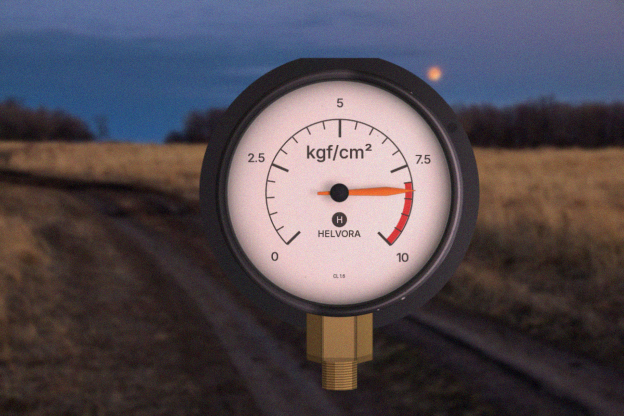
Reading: kg/cm² 8.25
